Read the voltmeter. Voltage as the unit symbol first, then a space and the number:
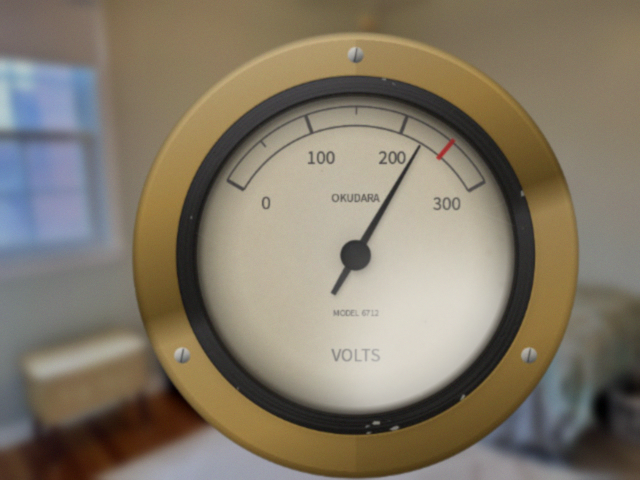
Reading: V 225
